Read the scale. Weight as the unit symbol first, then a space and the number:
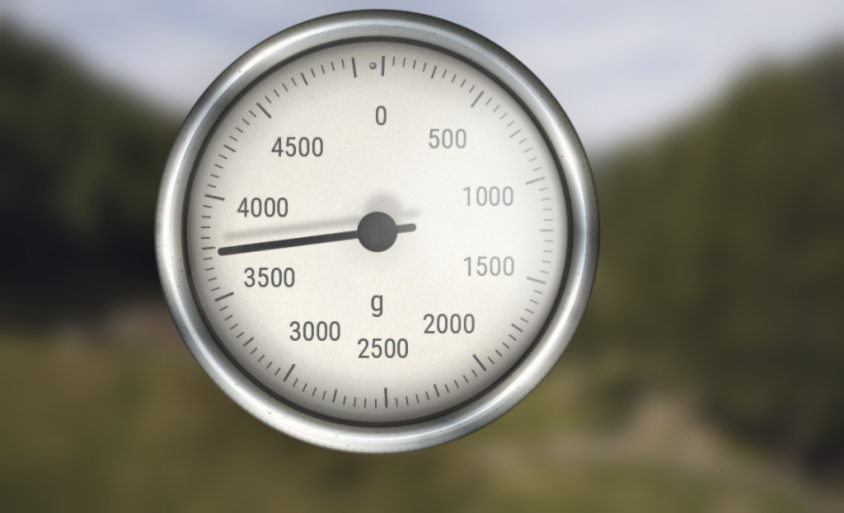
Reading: g 3725
